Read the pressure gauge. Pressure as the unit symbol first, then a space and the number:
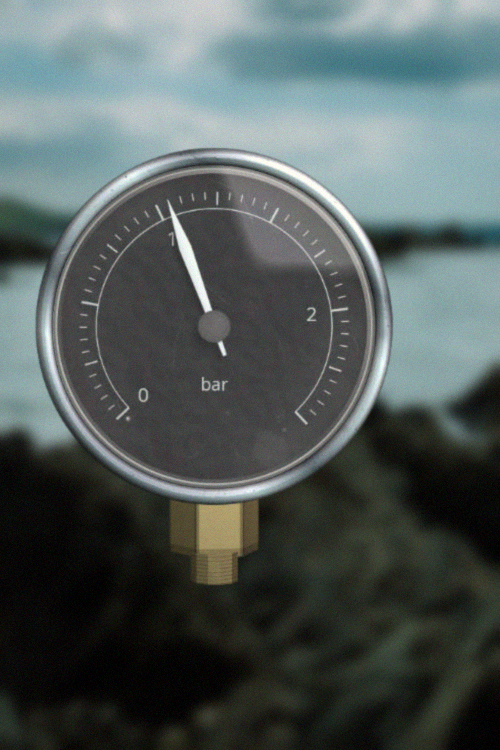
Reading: bar 1.05
